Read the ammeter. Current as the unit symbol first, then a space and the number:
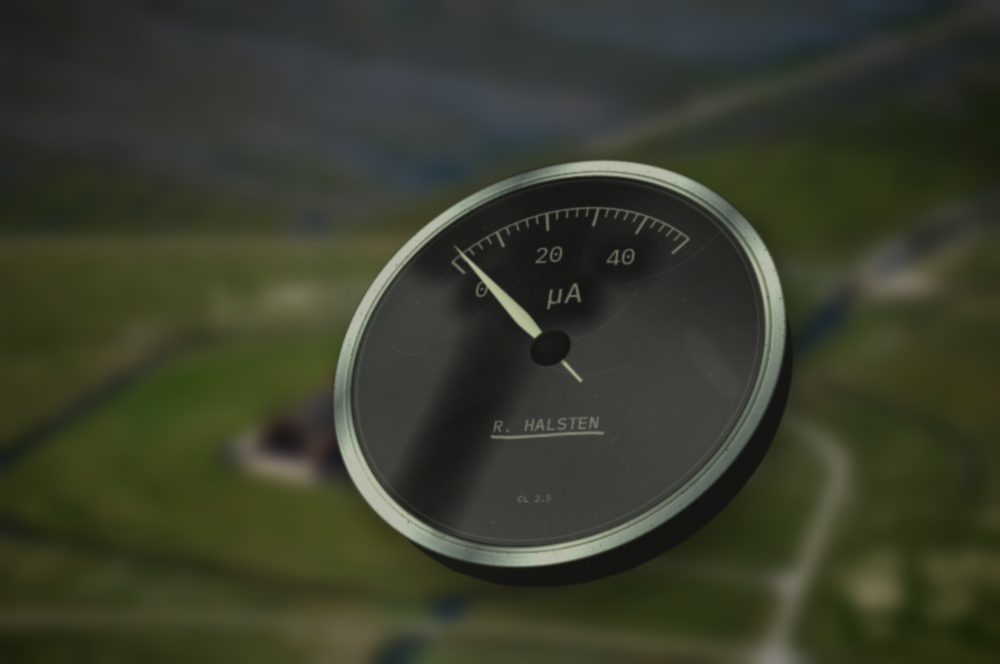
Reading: µA 2
